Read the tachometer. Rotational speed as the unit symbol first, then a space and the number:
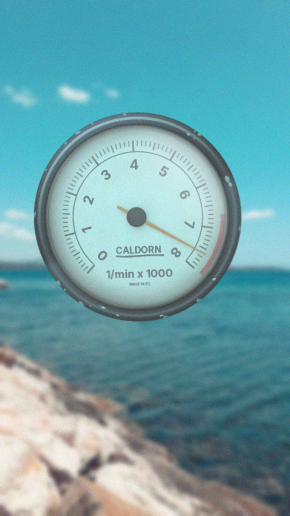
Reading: rpm 7600
